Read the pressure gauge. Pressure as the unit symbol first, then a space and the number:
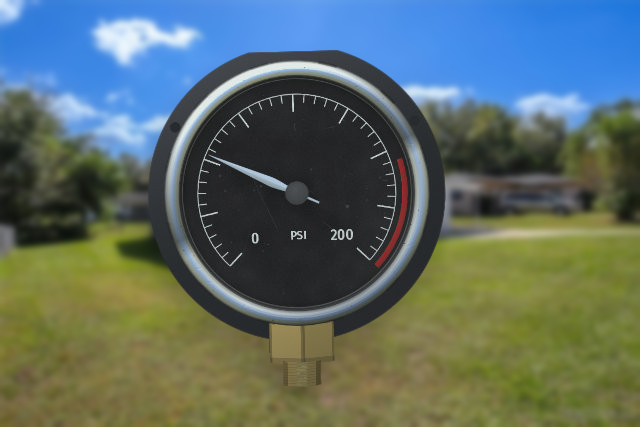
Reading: psi 52.5
